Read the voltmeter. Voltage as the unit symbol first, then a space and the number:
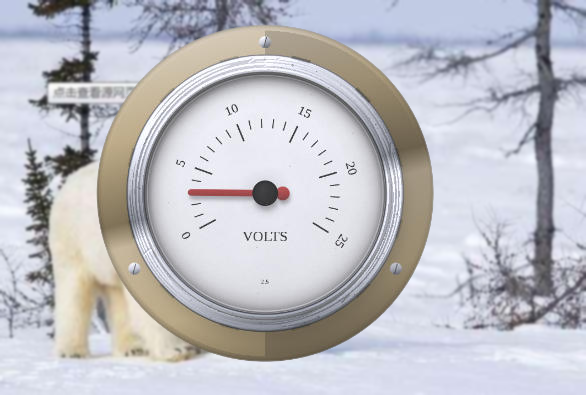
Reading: V 3
